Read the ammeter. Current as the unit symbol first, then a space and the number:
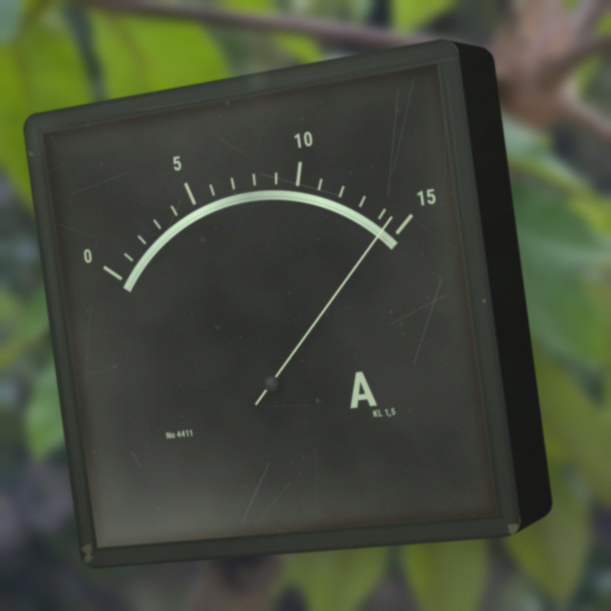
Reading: A 14.5
